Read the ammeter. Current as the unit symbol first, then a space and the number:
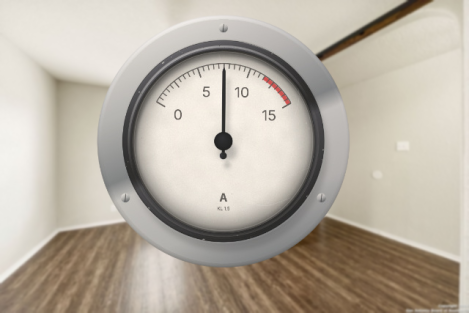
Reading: A 7.5
